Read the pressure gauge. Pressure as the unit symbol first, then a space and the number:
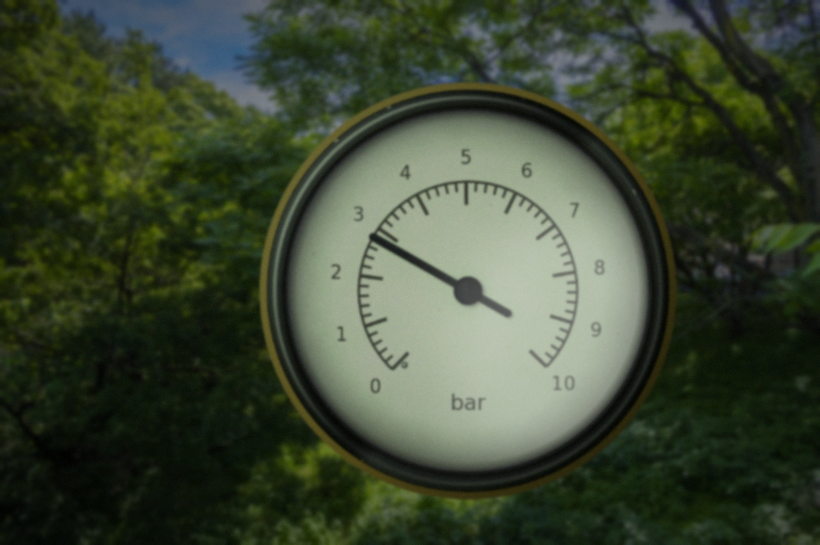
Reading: bar 2.8
